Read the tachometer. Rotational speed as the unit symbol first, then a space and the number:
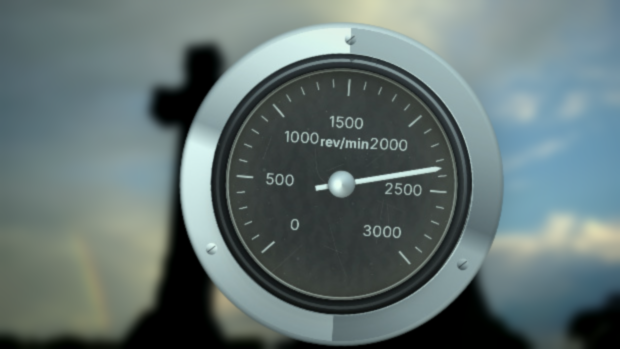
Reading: rpm 2350
